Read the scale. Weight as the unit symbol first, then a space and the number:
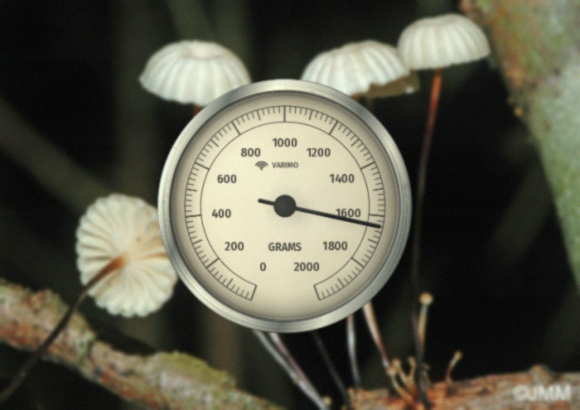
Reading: g 1640
